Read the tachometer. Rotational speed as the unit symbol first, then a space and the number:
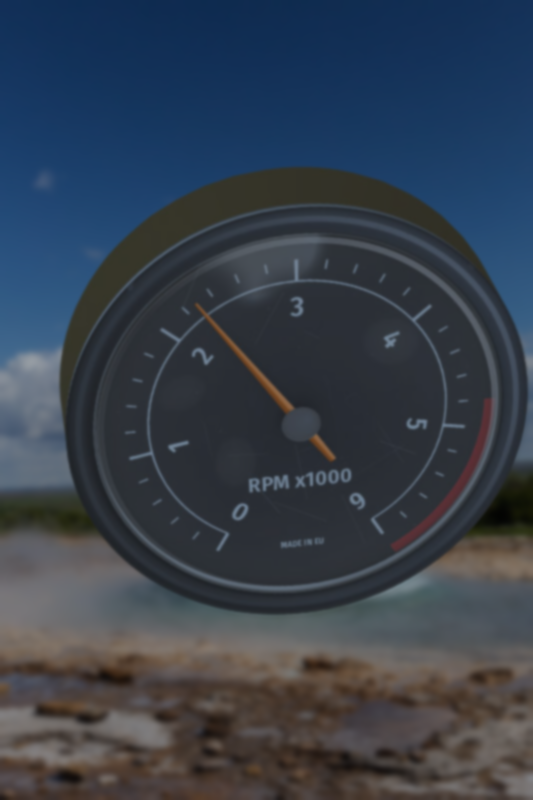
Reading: rpm 2300
